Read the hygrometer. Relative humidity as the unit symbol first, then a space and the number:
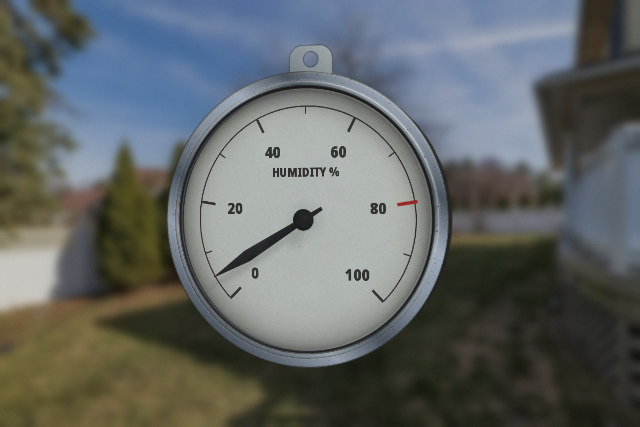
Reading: % 5
